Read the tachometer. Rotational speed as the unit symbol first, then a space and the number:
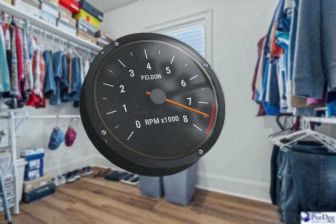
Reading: rpm 7500
